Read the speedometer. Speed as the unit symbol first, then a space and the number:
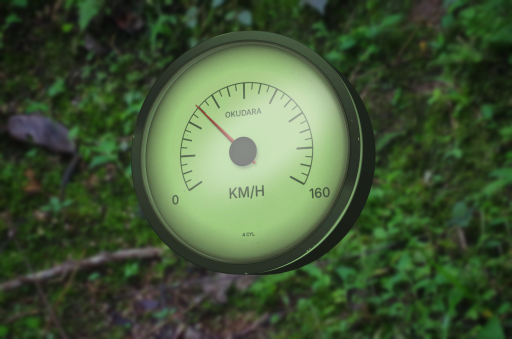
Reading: km/h 50
